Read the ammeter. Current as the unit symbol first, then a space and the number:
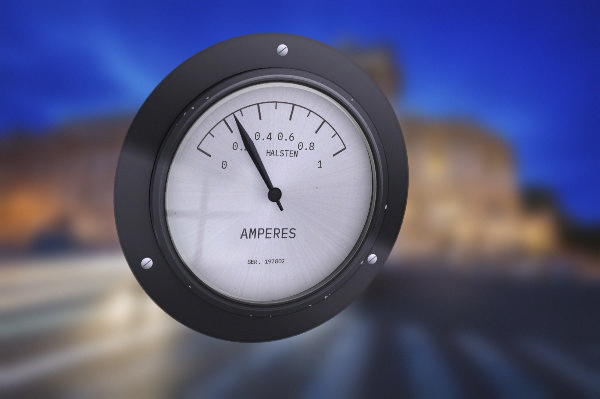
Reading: A 0.25
